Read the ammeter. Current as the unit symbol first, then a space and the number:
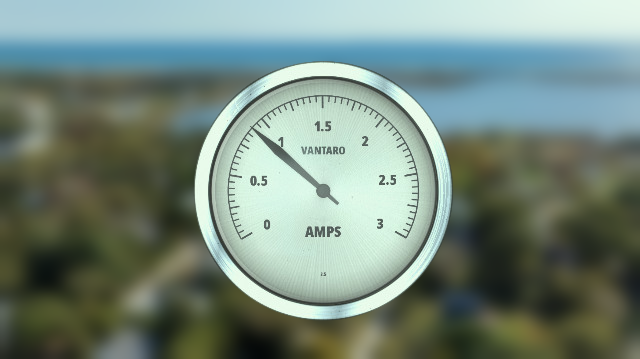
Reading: A 0.9
